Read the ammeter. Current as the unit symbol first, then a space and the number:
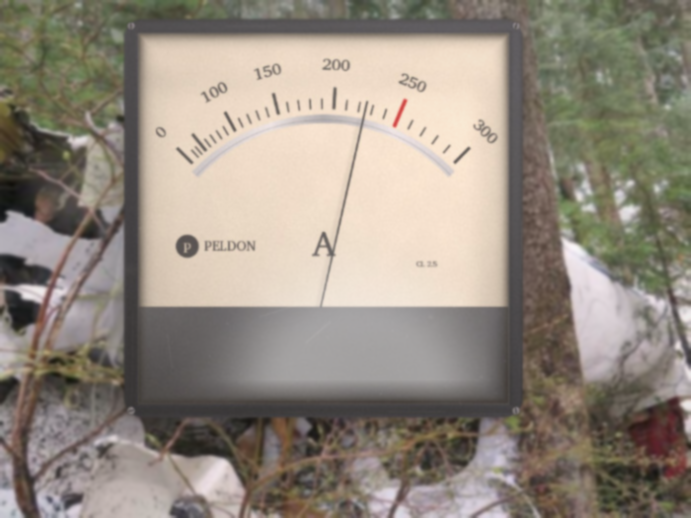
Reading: A 225
